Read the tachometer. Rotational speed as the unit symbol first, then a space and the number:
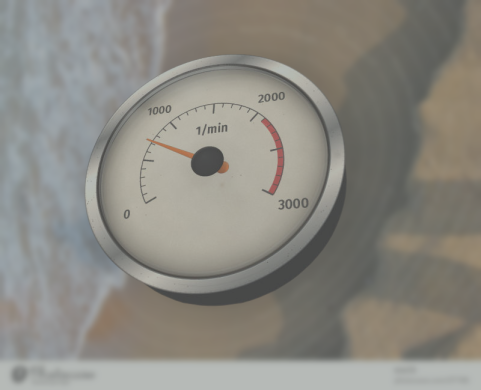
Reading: rpm 700
